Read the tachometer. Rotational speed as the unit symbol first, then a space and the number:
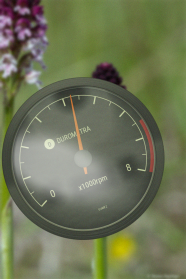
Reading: rpm 4250
